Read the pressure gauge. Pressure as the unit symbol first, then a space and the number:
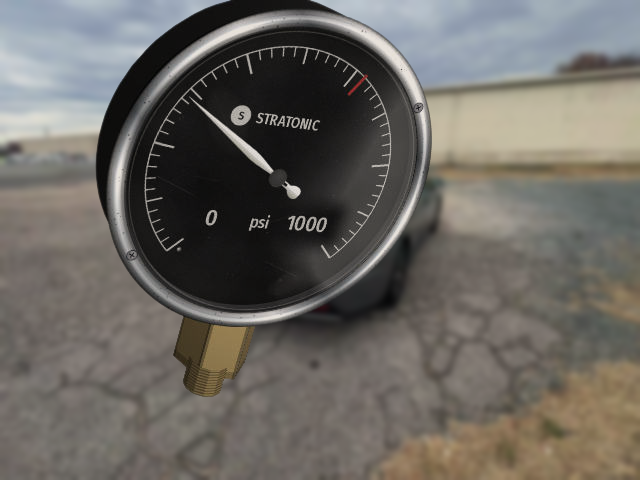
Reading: psi 290
